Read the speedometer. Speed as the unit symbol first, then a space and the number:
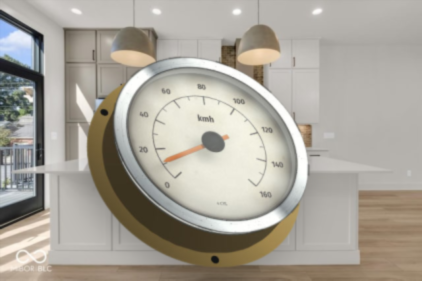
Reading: km/h 10
